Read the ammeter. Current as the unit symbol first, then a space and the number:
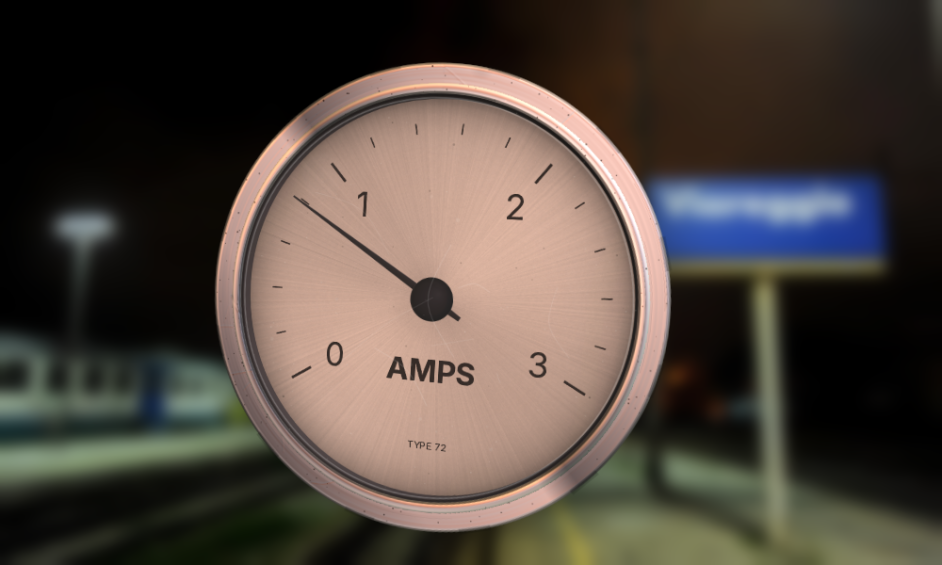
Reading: A 0.8
